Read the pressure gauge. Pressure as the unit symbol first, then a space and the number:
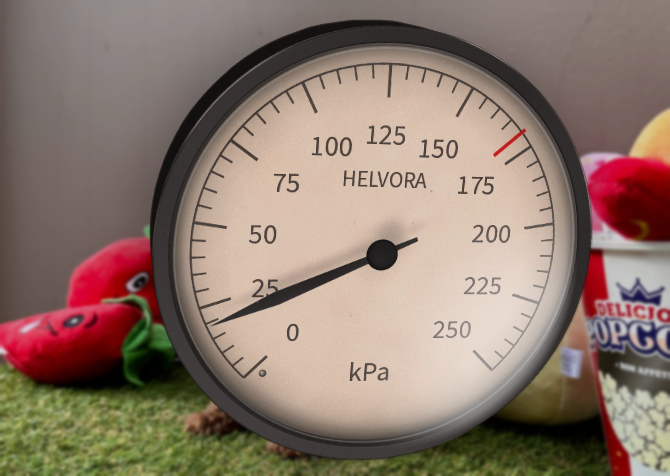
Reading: kPa 20
